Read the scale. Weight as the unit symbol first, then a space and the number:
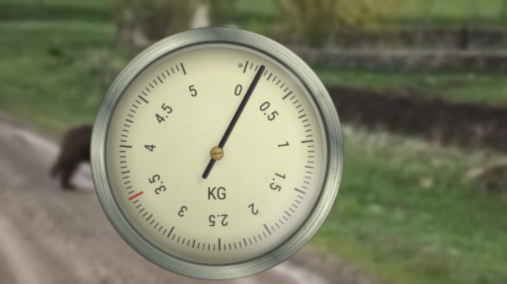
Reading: kg 0.15
